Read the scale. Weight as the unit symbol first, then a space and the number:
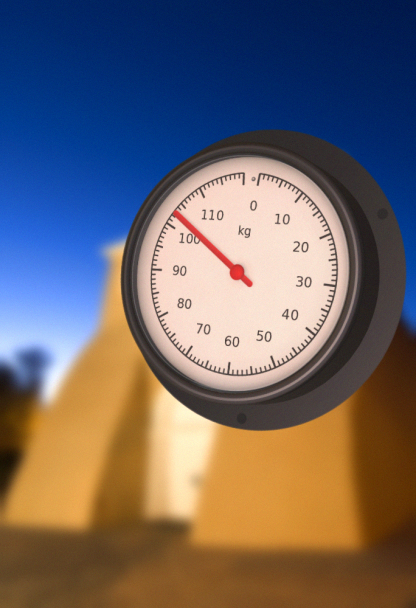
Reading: kg 103
